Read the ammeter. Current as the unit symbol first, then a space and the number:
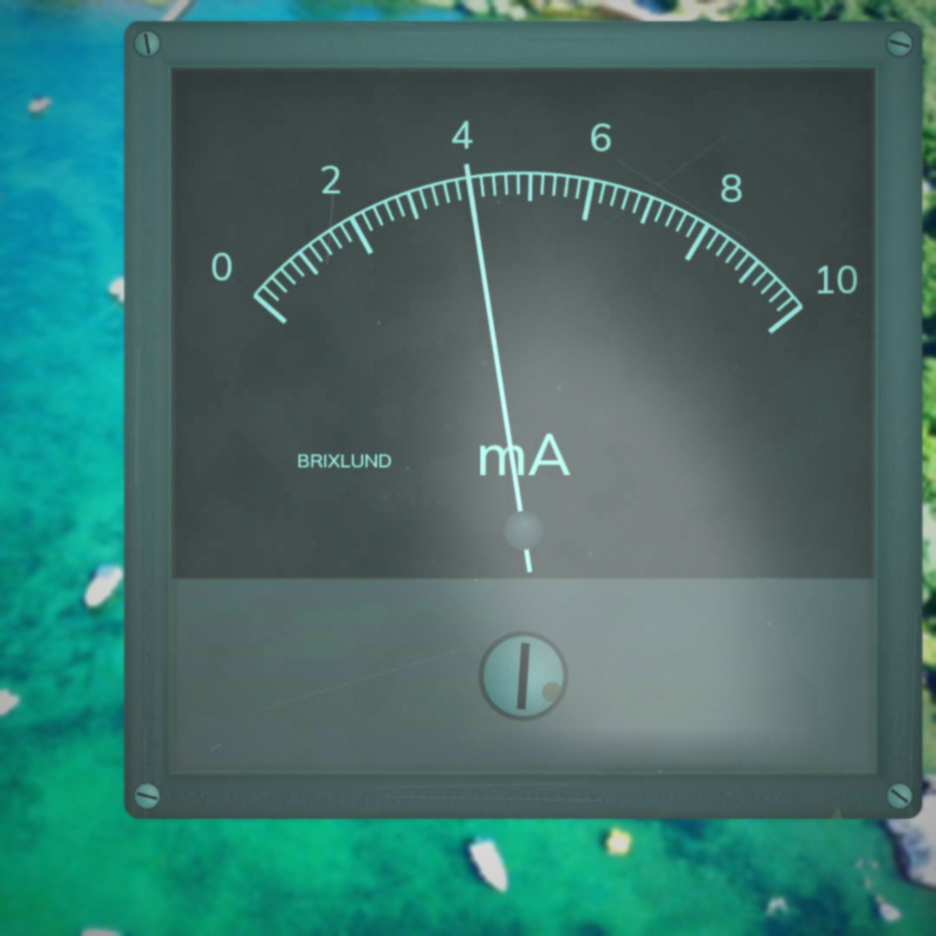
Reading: mA 4
